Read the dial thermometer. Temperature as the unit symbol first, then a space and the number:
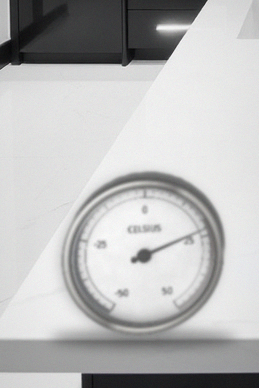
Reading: °C 22.5
